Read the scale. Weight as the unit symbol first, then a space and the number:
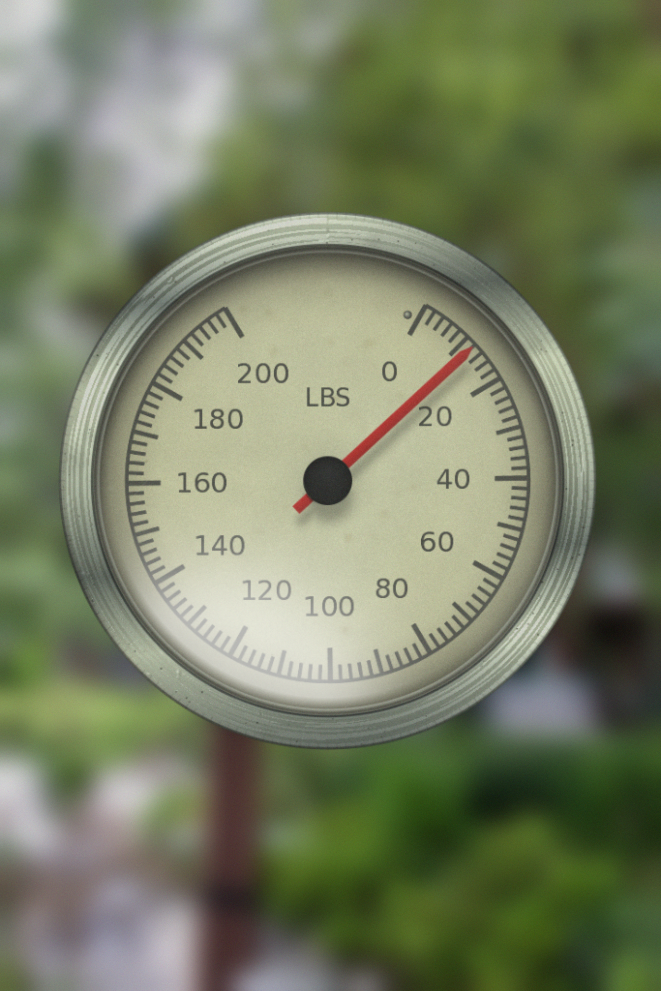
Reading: lb 12
